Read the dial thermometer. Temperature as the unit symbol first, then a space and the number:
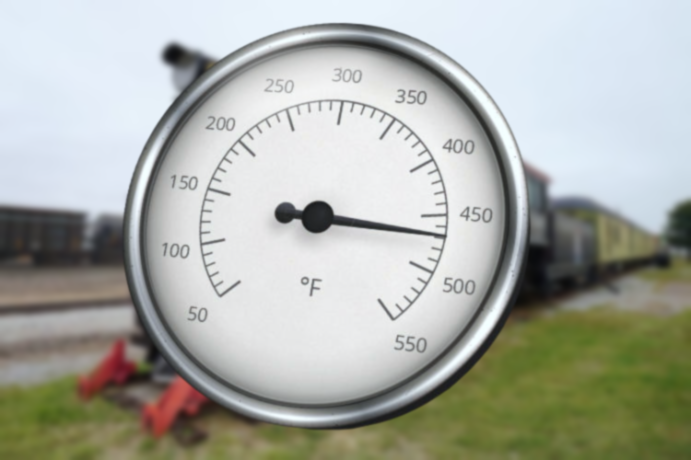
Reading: °F 470
